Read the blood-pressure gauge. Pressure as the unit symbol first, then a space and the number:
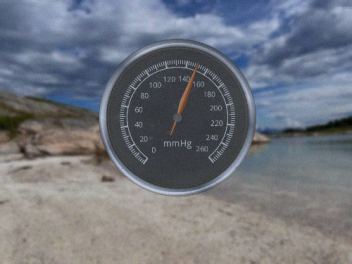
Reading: mmHg 150
